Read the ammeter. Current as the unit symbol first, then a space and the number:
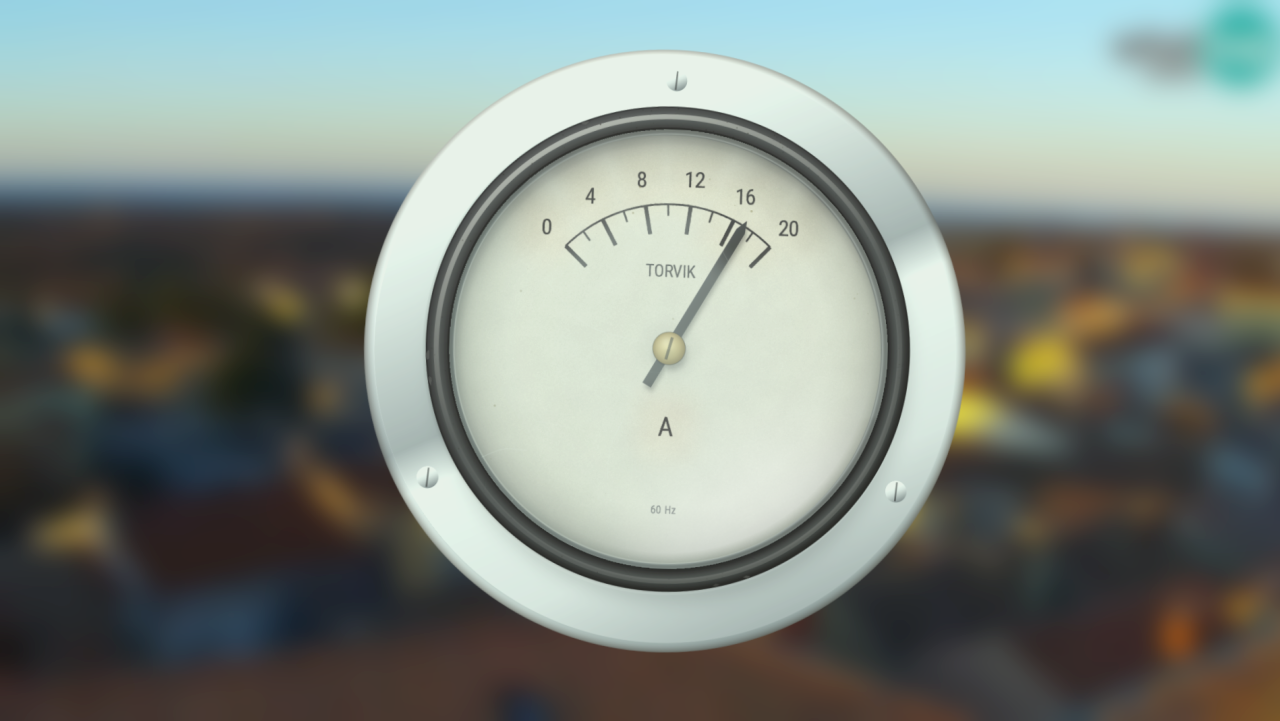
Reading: A 17
